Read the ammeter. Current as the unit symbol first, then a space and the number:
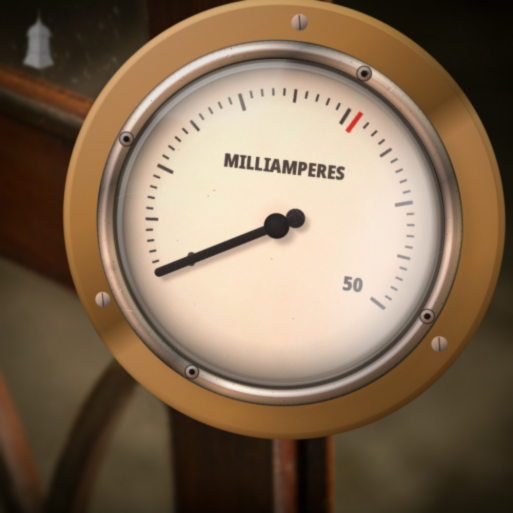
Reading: mA 0
